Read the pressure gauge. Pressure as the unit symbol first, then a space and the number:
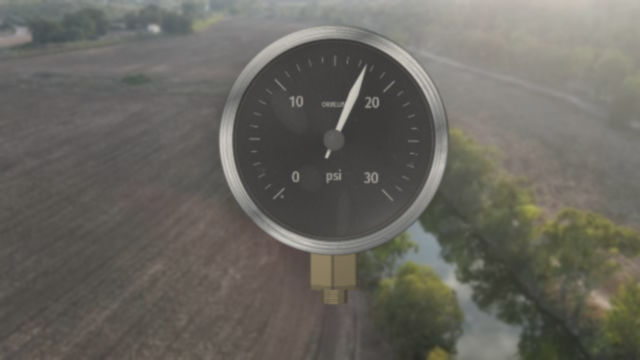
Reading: psi 17.5
